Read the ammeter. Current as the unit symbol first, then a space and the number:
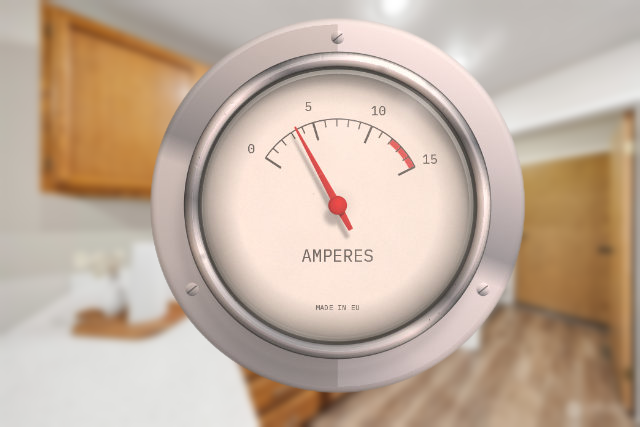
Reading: A 3.5
